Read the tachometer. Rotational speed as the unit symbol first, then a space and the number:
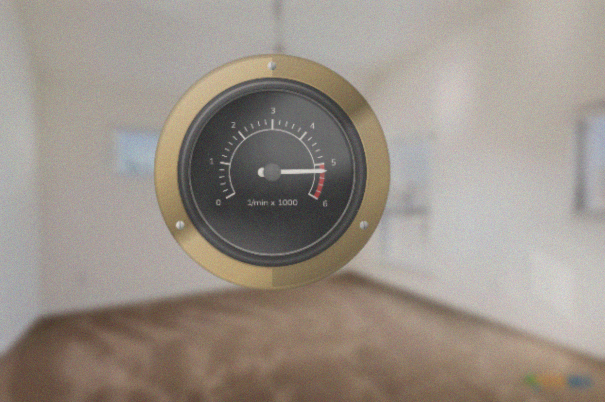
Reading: rpm 5200
